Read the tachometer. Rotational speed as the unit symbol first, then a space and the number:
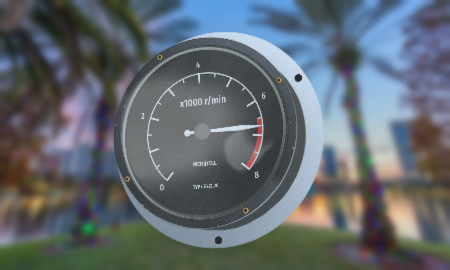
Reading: rpm 6750
